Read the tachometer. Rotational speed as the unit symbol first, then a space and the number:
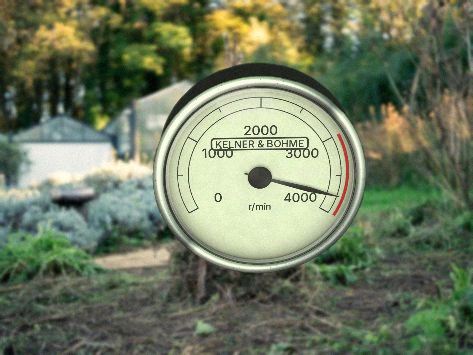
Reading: rpm 3750
